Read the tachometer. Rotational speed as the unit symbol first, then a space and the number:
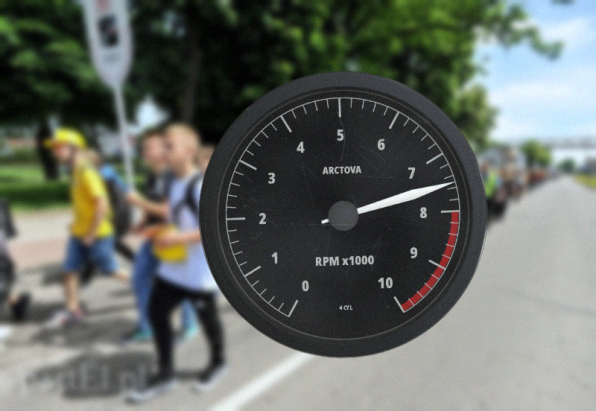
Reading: rpm 7500
